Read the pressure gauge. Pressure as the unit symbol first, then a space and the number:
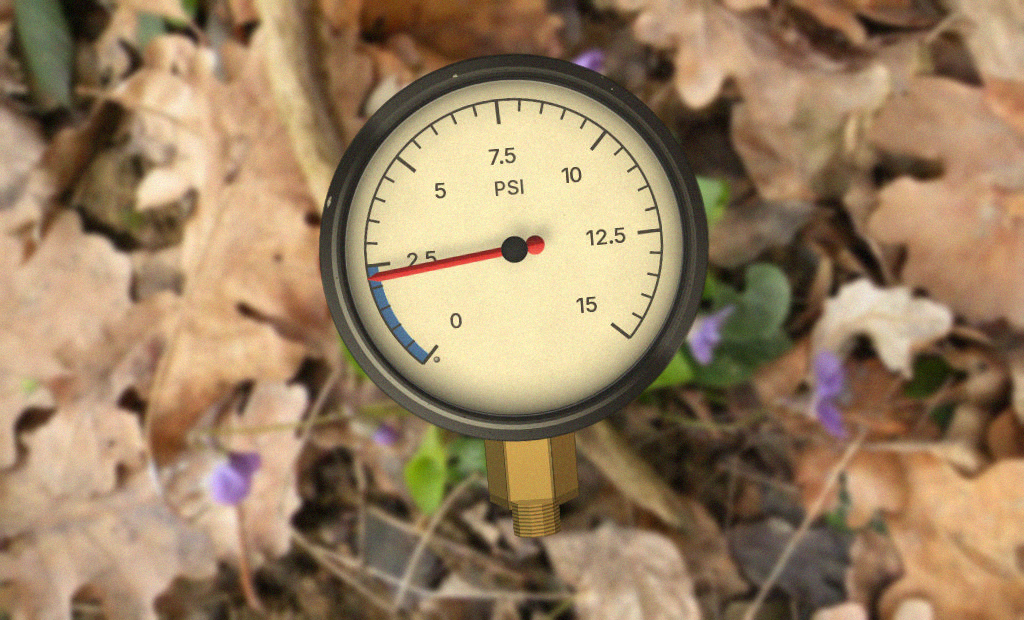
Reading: psi 2.25
